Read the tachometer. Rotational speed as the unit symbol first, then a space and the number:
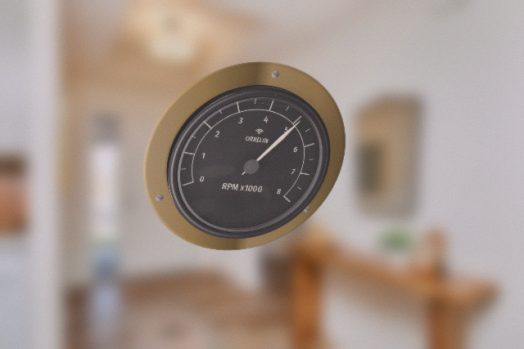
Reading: rpm 5000
